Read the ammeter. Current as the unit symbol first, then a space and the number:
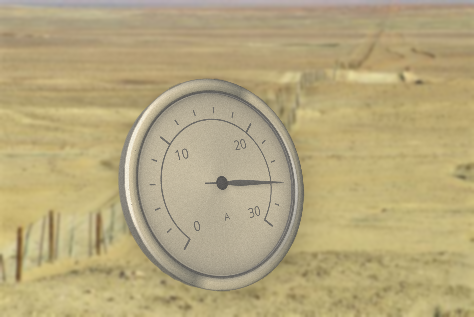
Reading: A 26
